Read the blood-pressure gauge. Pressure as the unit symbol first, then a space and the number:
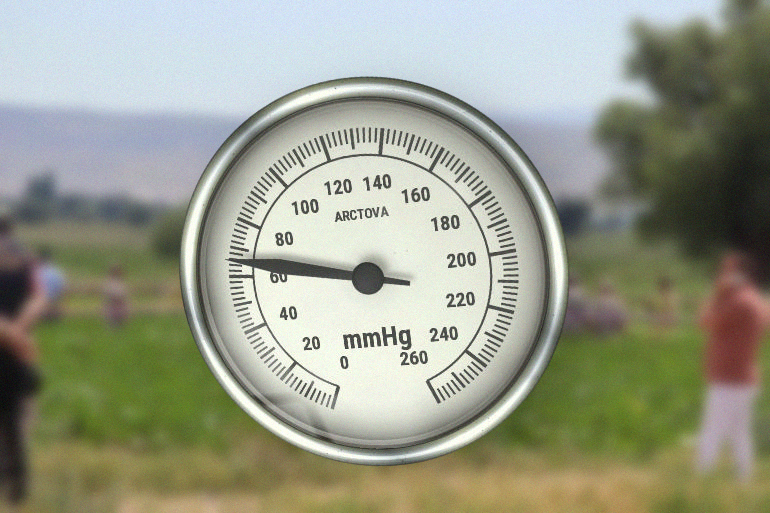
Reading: mmHg 66
